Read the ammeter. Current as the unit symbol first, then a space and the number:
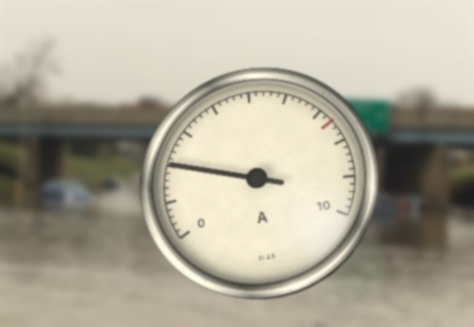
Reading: A 2
